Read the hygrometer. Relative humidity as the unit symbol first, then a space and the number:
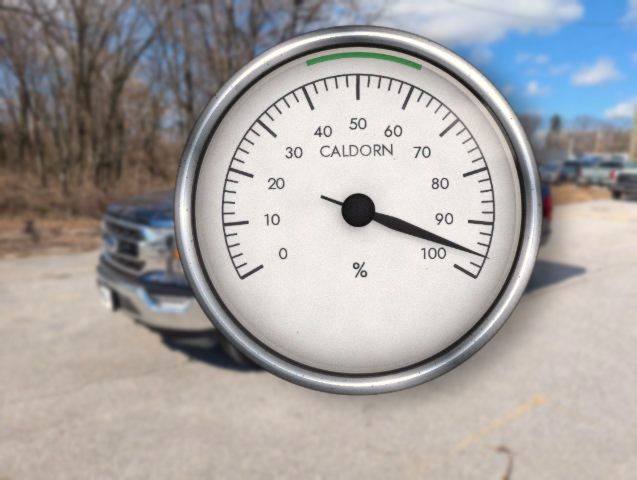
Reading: % 96
